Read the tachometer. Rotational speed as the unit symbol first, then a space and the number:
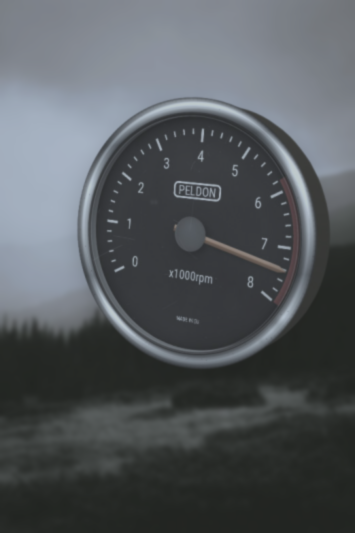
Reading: rpm 7400
